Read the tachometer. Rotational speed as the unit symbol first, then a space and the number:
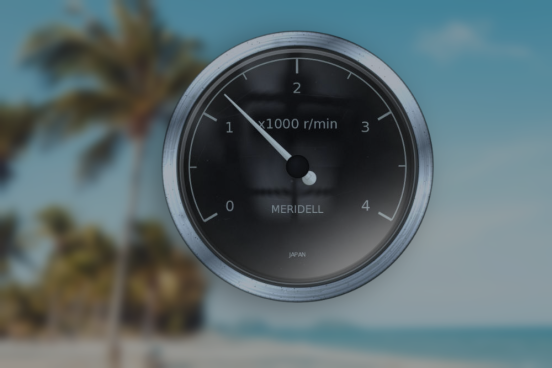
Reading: rpm 1250
